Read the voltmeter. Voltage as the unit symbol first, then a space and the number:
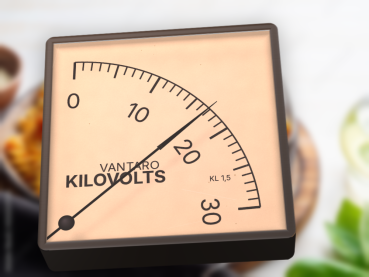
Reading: kV 17
